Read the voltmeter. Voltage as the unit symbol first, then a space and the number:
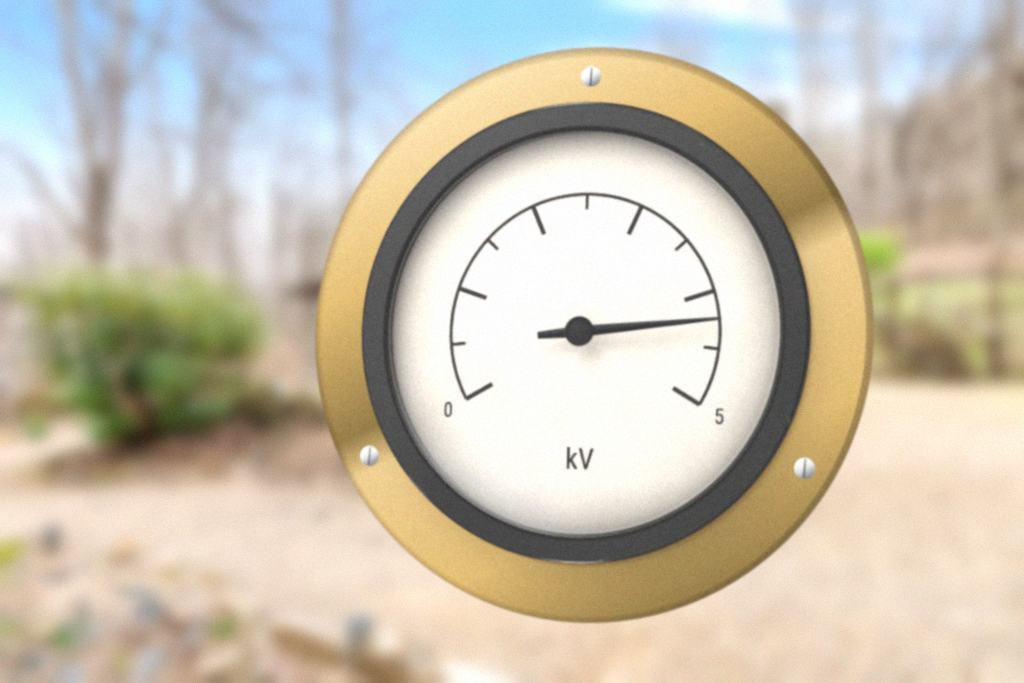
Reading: kV 4.25
